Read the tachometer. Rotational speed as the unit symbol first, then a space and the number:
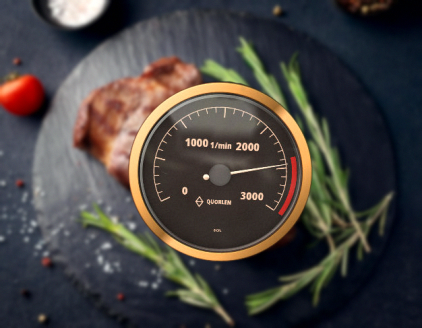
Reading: rpm 2450
